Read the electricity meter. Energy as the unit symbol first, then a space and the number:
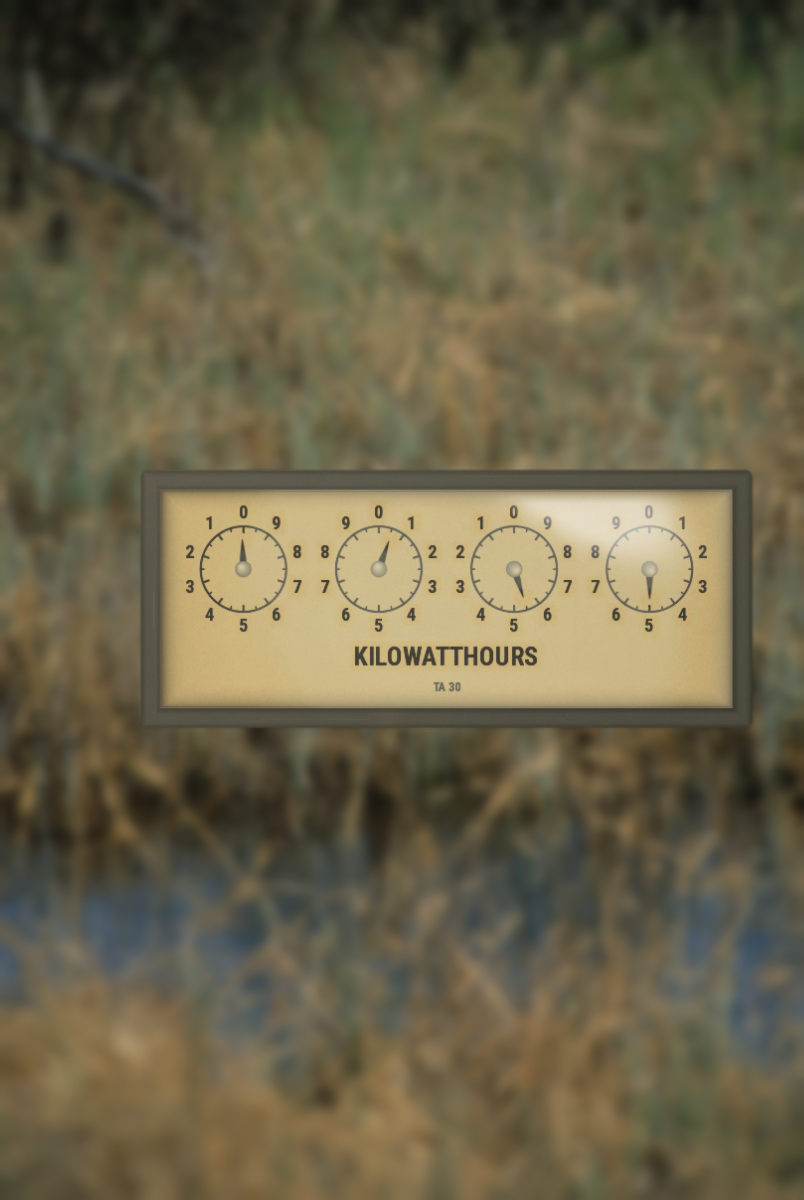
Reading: kWh 55
